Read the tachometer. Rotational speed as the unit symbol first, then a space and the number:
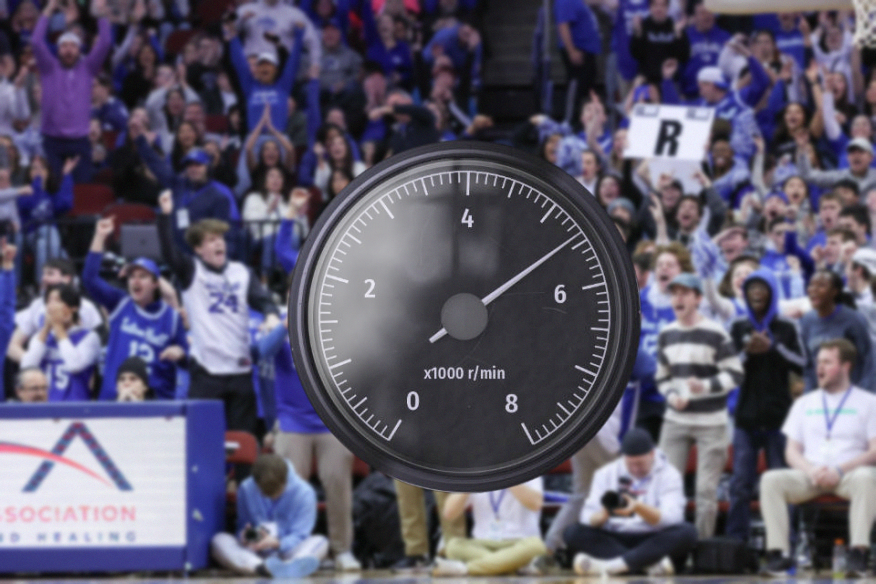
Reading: rpm 5400
